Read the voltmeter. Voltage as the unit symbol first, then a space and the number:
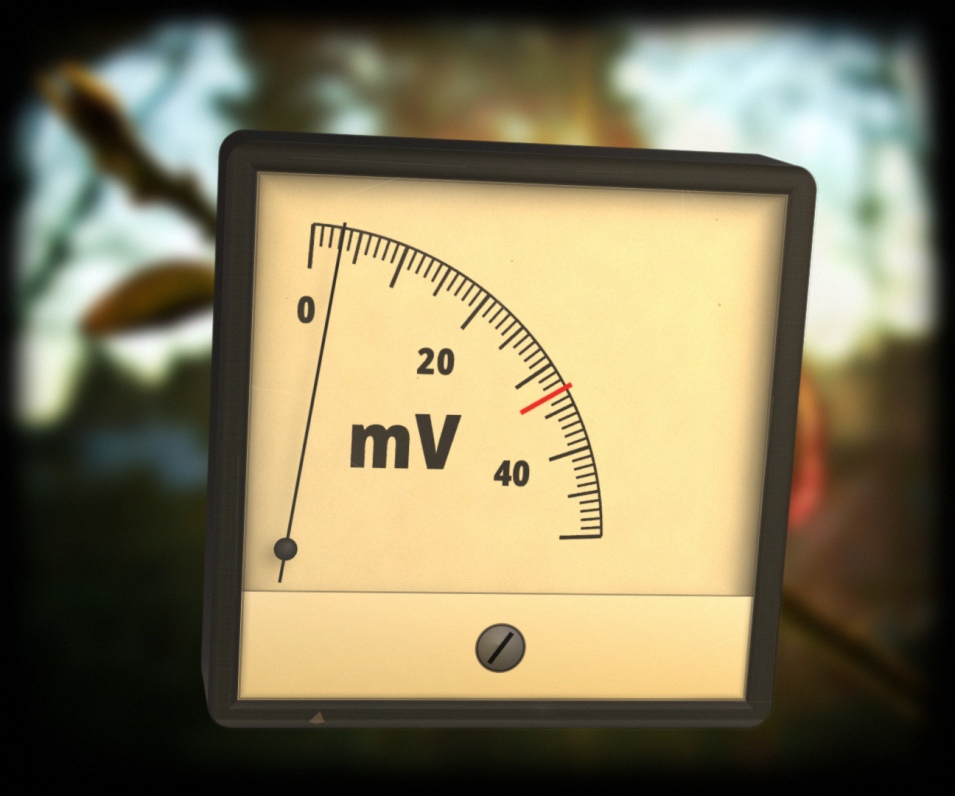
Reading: mV 3
